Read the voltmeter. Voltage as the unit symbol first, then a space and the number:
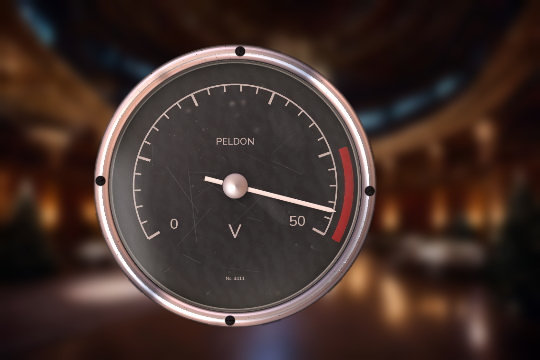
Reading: V 47
